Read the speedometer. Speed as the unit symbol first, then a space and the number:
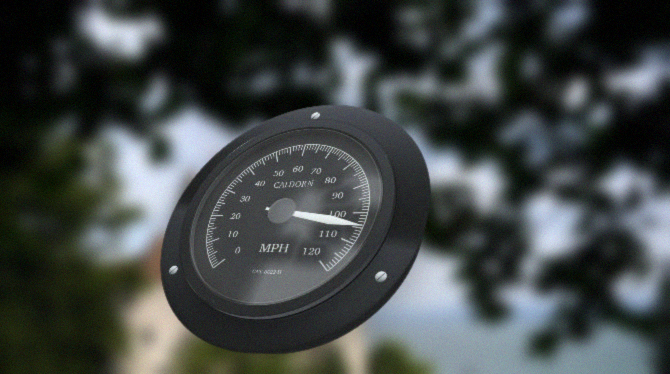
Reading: mph 105
